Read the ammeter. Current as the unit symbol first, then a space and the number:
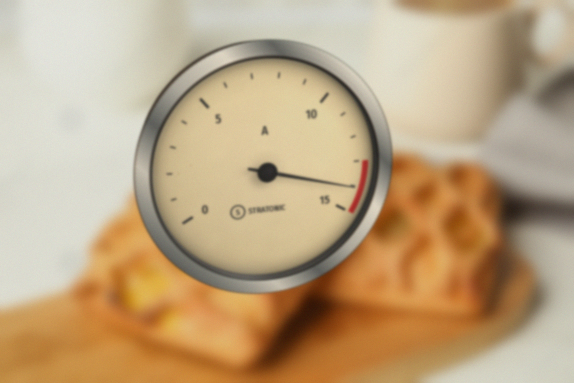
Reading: A 14
